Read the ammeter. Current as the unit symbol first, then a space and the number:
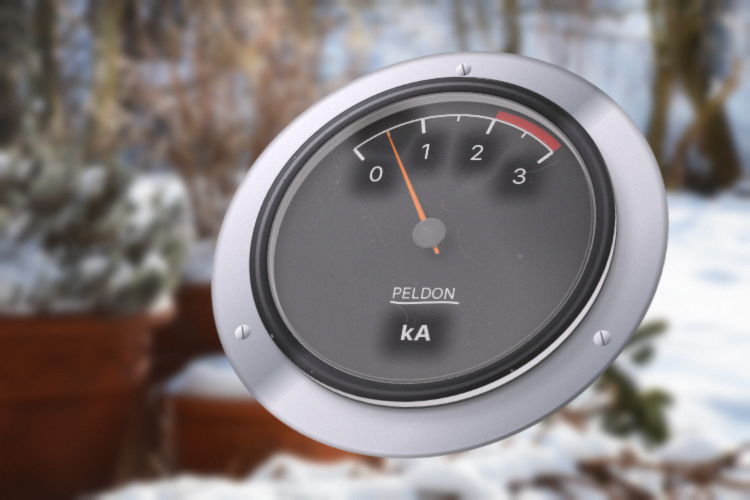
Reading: kA 0.5
